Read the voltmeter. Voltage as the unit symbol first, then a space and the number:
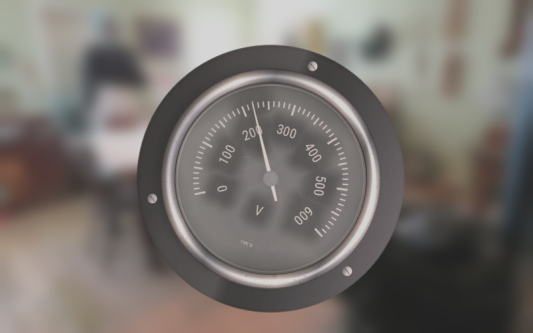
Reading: V 220
